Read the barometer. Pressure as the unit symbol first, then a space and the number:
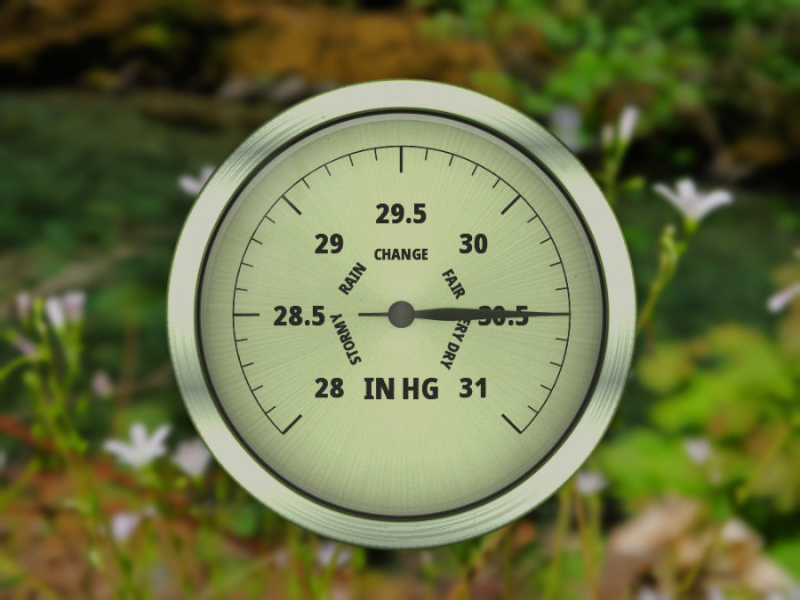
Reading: inHg 30.5
